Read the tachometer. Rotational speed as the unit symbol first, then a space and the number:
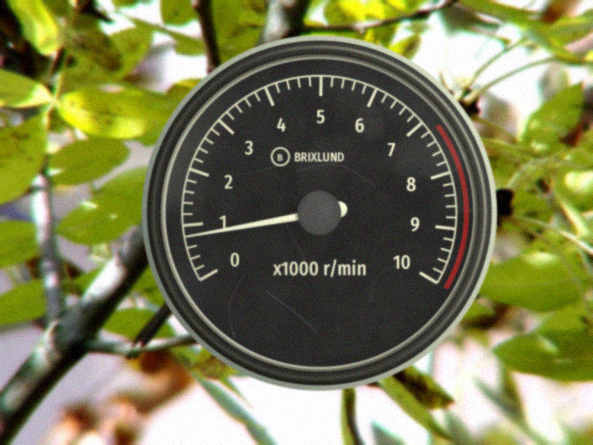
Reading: rpm 800
